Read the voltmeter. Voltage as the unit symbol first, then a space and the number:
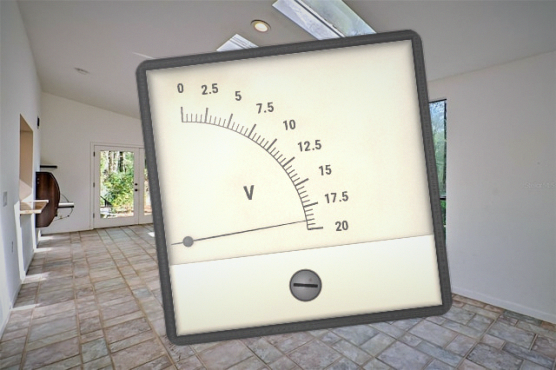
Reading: V 19
